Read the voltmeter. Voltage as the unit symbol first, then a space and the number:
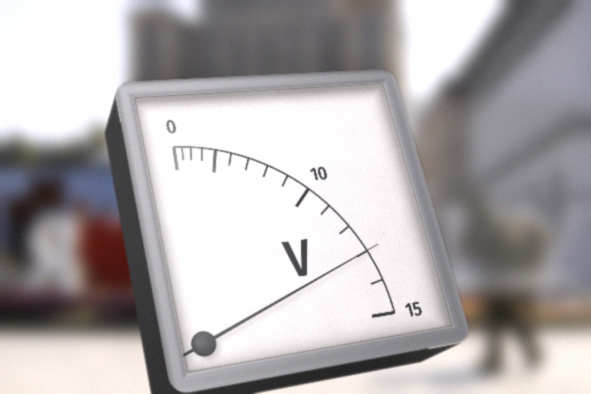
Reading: V 13
